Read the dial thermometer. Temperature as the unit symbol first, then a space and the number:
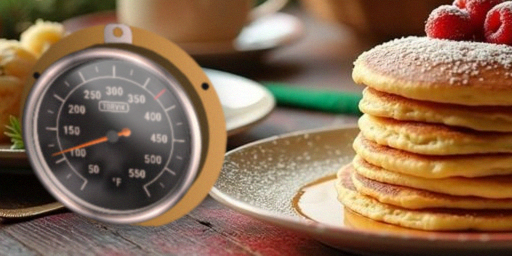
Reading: °F 112.5
